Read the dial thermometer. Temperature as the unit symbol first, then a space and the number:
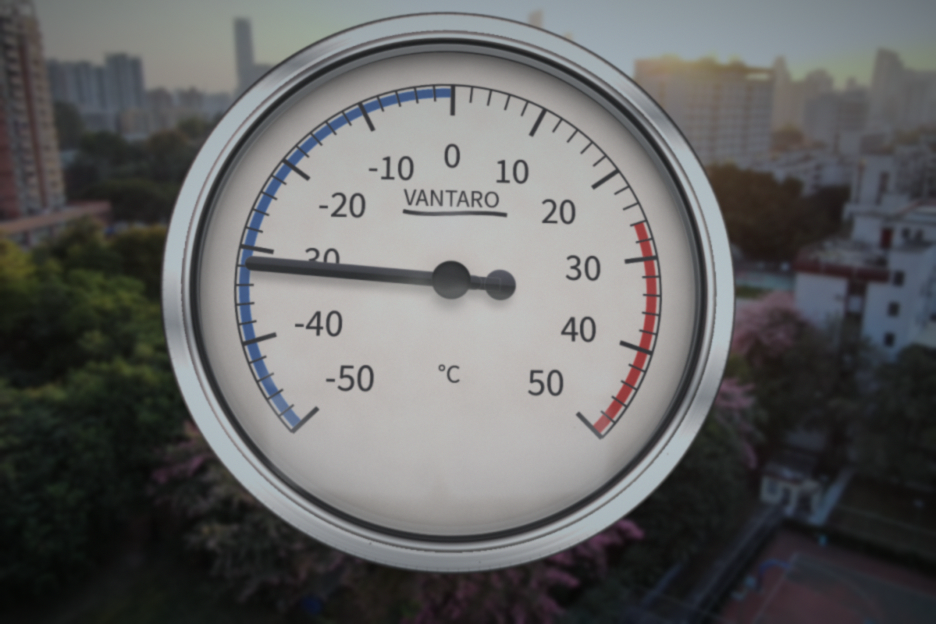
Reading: °C -32
